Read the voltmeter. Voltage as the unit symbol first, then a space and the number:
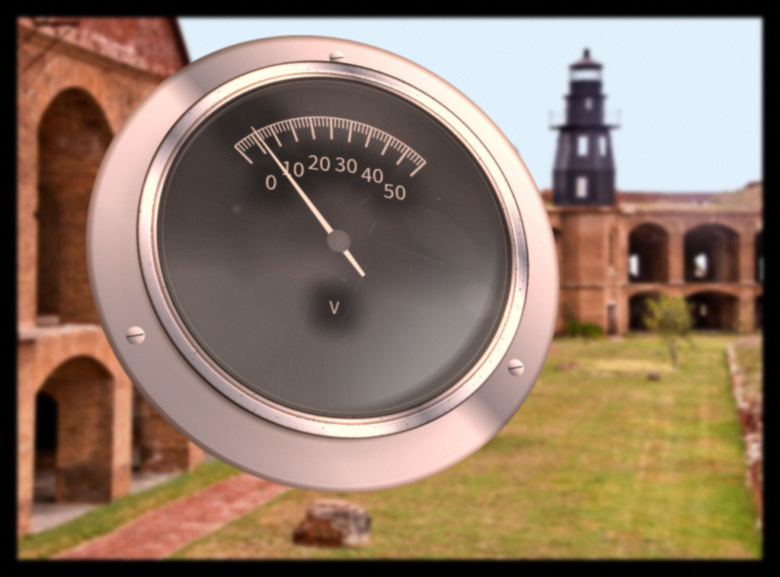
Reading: V 5
